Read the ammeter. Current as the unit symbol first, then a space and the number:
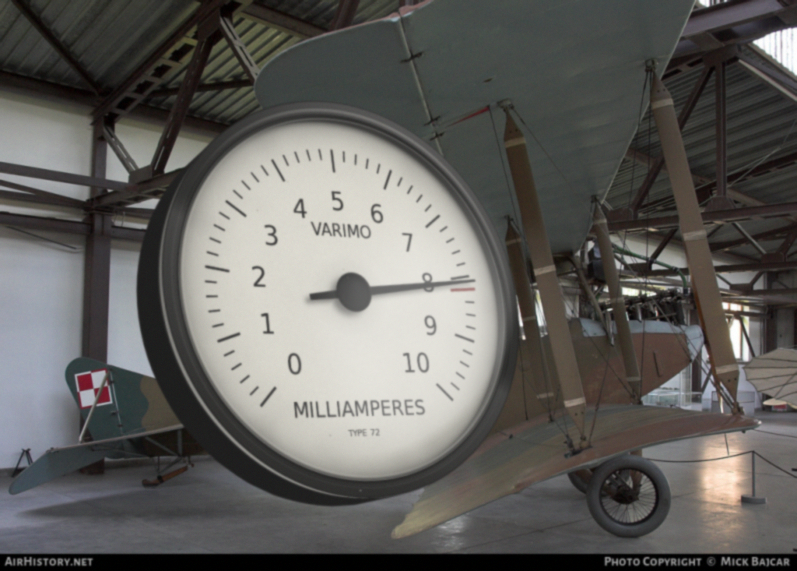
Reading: mA 8.1
